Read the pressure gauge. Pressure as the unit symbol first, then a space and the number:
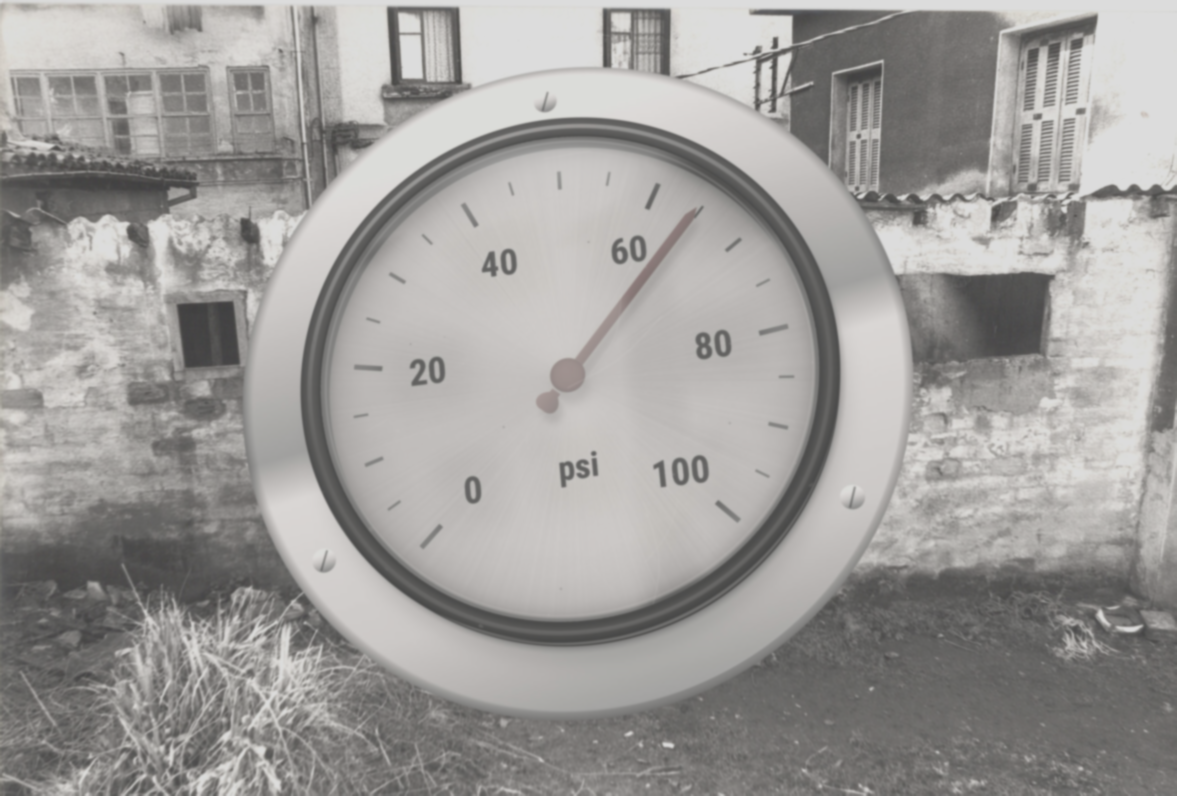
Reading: psi 65
